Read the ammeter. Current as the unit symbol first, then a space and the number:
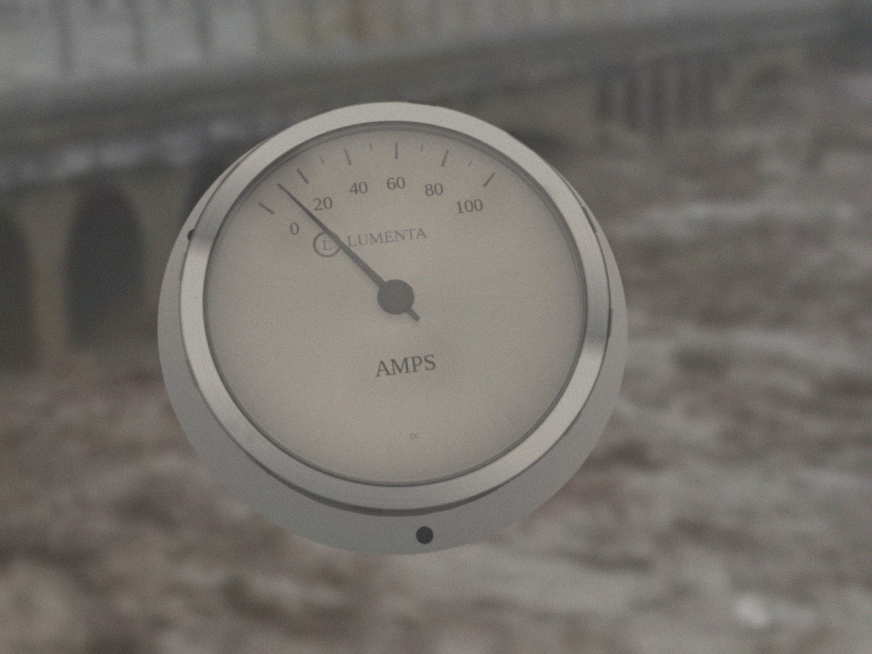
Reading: A 10
